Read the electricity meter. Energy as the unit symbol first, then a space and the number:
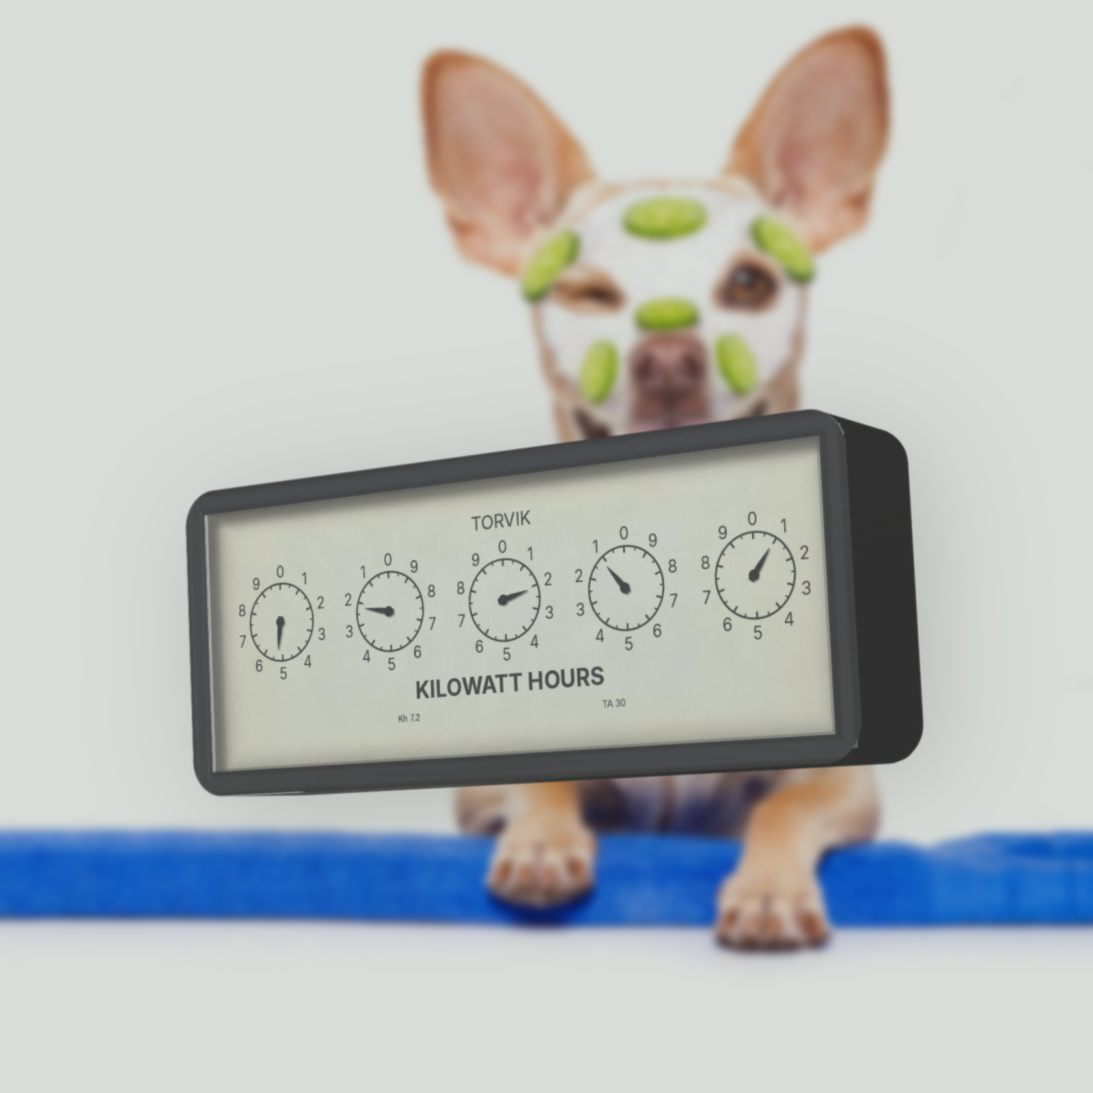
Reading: kWh 52211
